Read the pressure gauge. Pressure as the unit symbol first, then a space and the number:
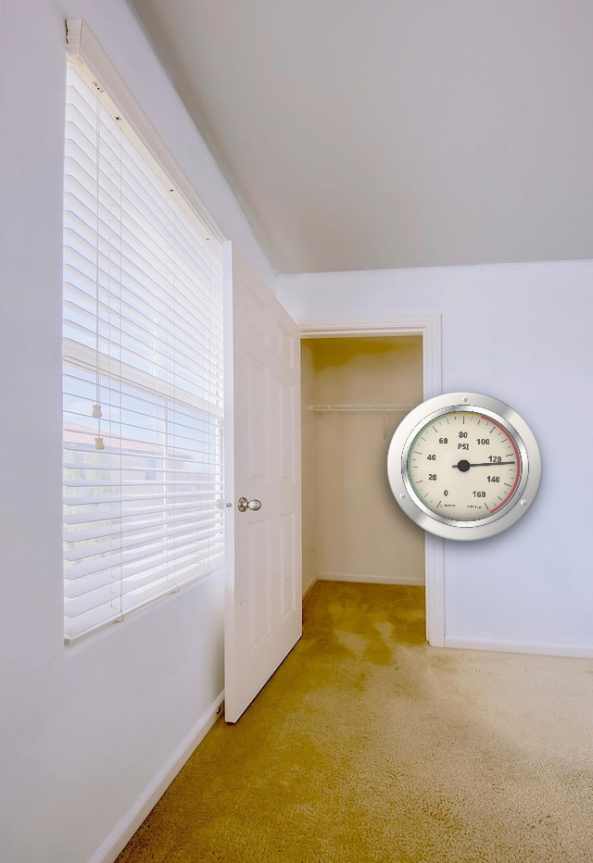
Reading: psi 125
